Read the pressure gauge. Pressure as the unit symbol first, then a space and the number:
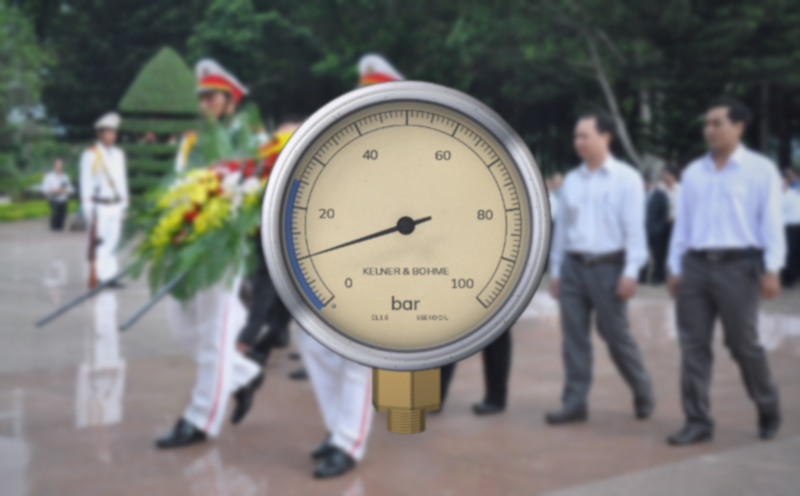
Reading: bar 10
